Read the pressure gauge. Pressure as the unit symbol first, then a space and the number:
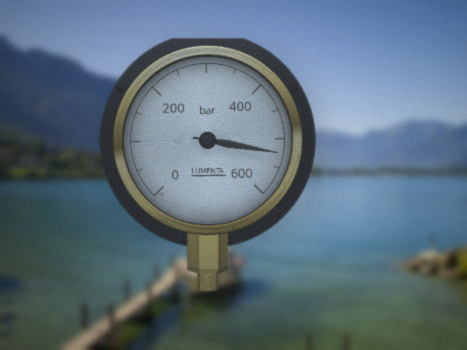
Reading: bar 525
